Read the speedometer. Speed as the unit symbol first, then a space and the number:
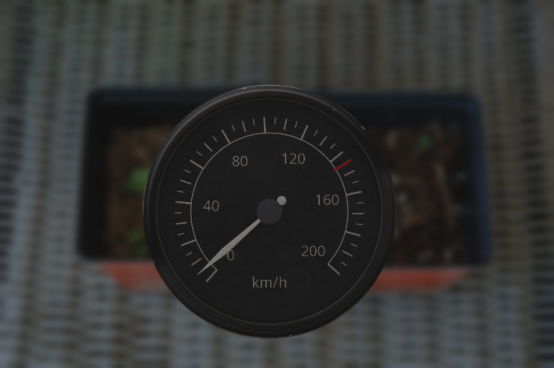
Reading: km/h 5
